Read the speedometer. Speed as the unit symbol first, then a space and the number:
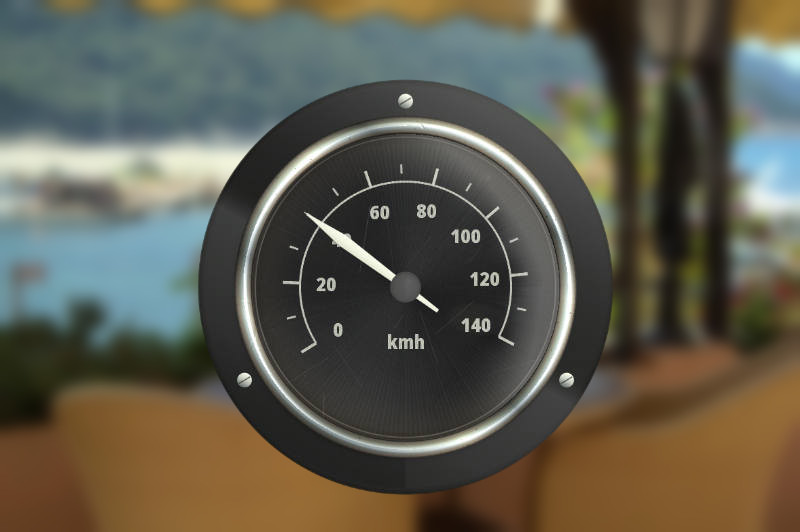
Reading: km/h 40
